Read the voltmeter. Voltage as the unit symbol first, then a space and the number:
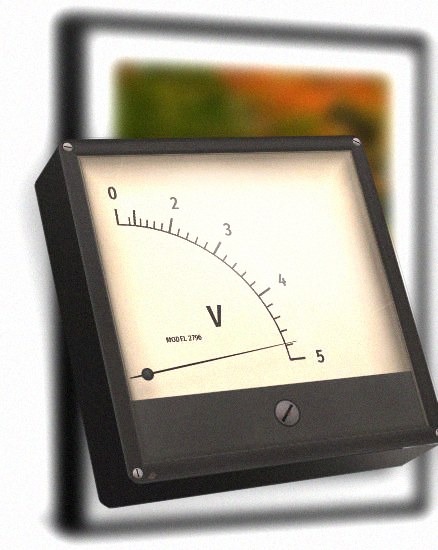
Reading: V 4.8
